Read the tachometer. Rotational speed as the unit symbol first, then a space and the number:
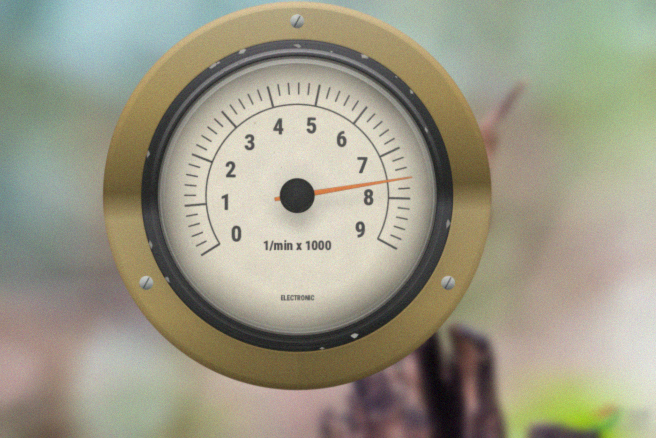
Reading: rpm 7600
